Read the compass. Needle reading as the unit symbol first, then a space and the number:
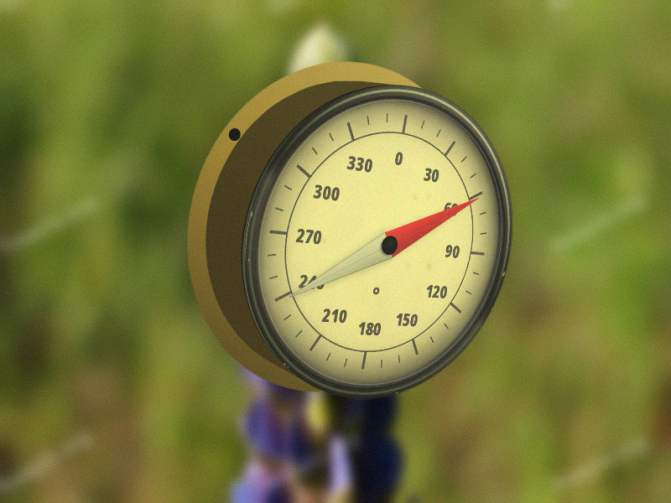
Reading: ° 60
